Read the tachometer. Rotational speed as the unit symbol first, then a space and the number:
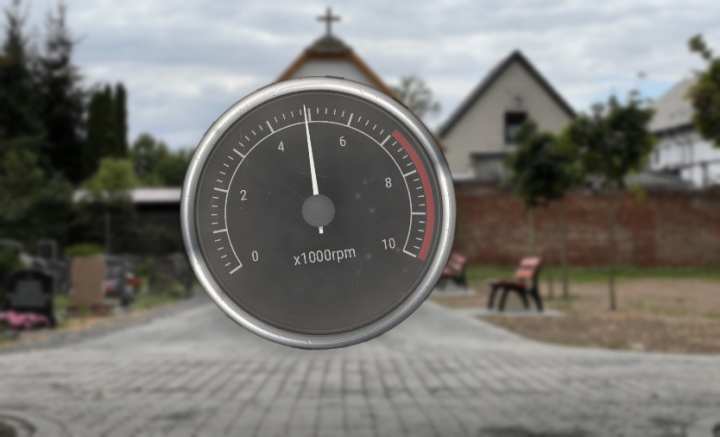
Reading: rpm 4900
